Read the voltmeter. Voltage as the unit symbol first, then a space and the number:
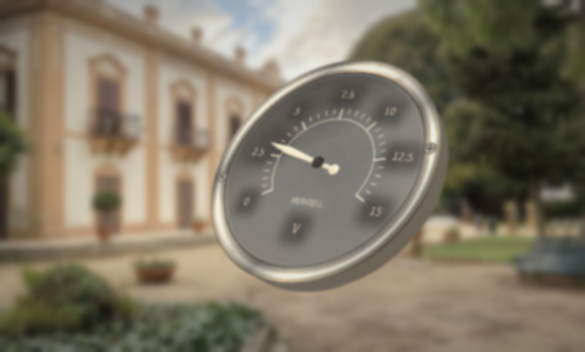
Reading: V 3
